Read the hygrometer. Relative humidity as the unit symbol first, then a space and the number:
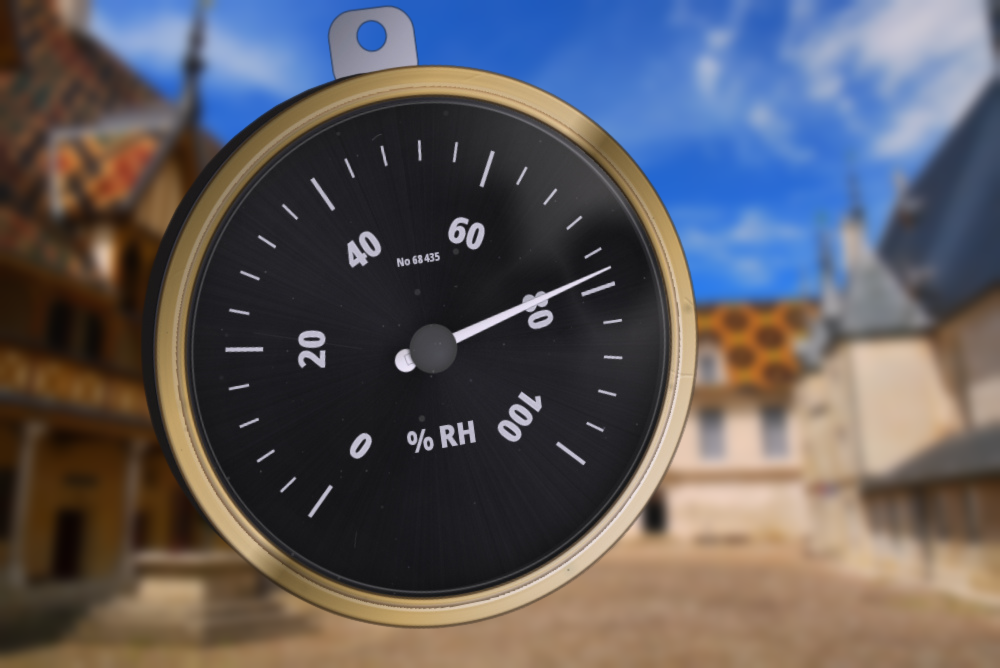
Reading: % 78
